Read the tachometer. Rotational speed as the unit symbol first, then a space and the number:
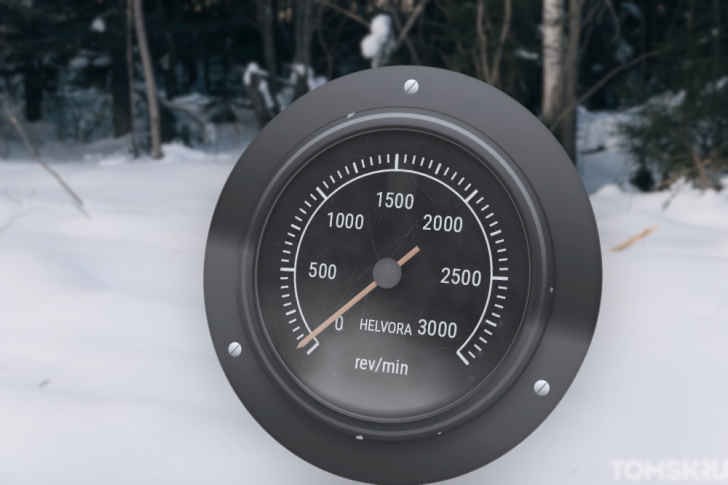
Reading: rpm 50
